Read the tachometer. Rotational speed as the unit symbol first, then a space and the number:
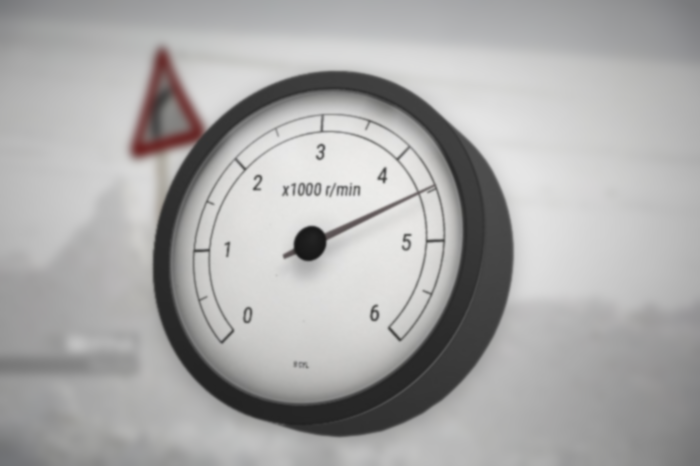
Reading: rpm 4500
